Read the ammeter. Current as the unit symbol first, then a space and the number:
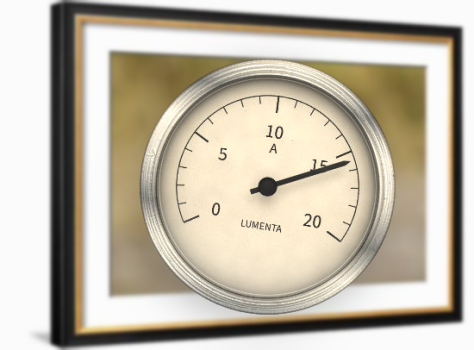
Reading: A 15.5
